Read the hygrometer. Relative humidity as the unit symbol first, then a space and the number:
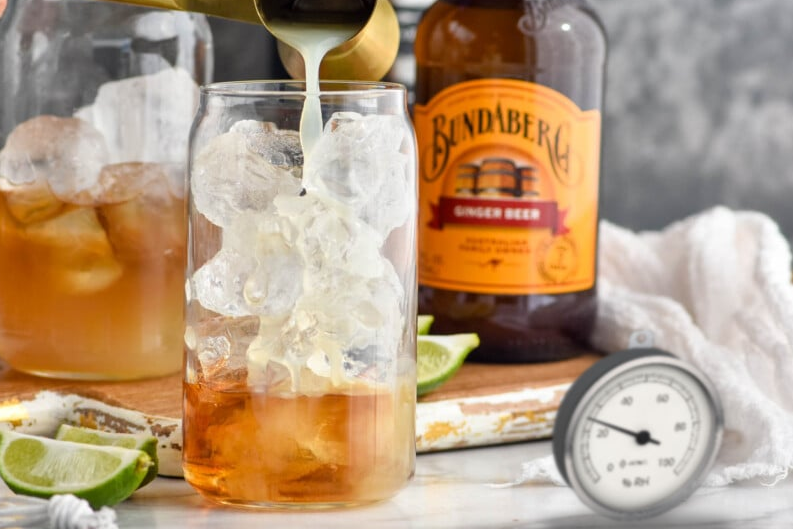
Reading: % 25
